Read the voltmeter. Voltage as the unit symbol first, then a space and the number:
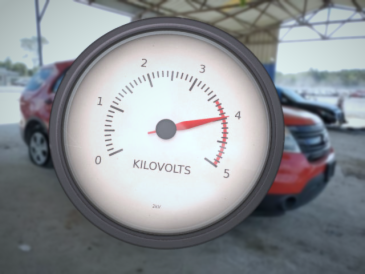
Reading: kV 4
